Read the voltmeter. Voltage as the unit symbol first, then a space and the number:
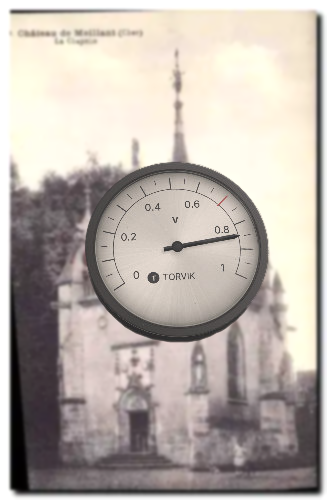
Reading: V 0.85
